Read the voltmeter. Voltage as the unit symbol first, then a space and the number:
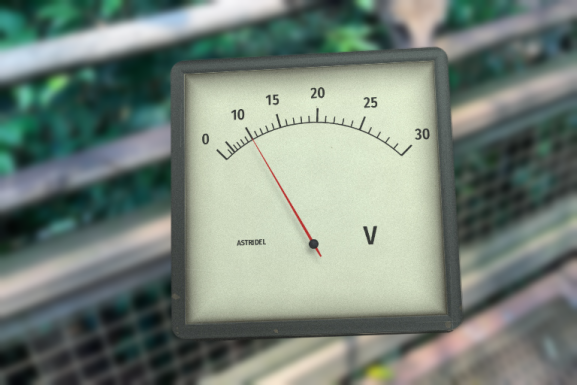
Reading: V 10
